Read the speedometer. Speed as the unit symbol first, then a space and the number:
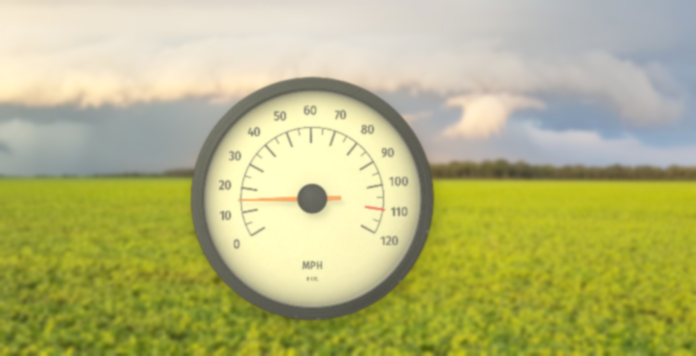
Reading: mph 15
